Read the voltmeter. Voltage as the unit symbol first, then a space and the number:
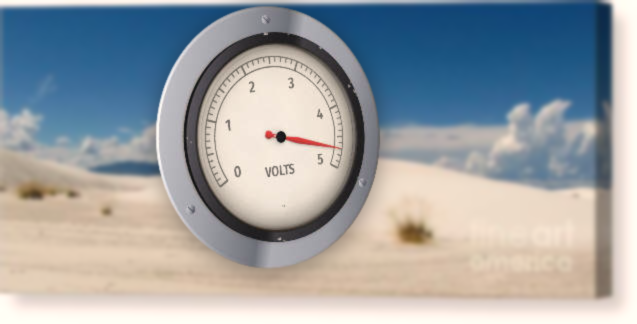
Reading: V 4.7
